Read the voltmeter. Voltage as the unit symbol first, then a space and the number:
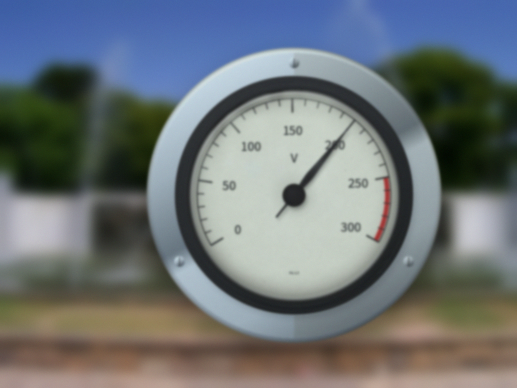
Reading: V 200
